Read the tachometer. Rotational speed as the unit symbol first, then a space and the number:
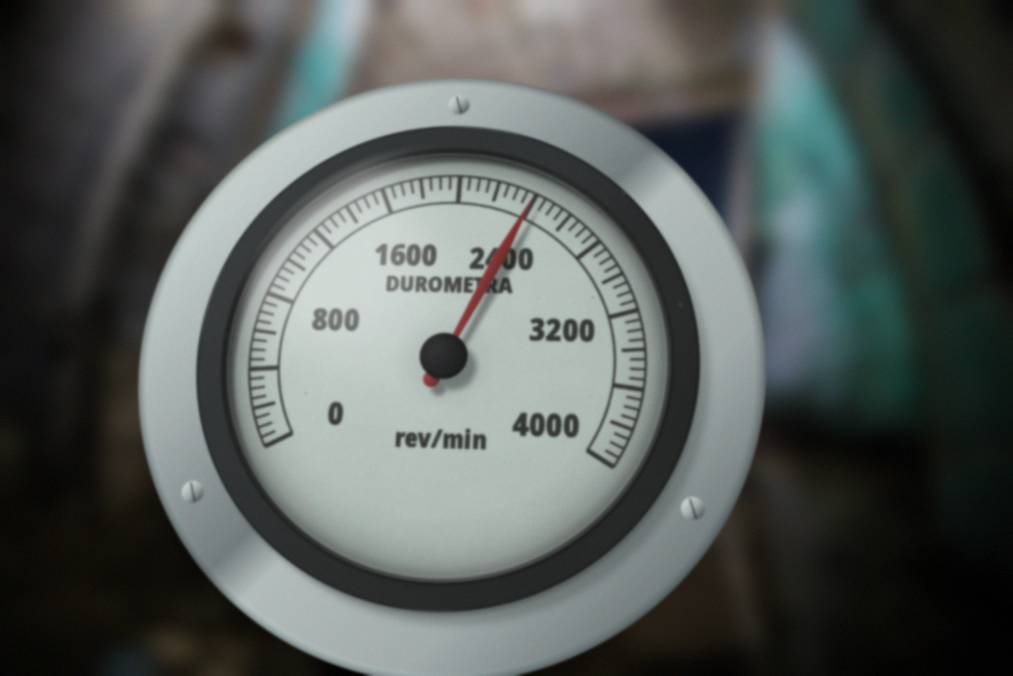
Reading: rpm 2400
